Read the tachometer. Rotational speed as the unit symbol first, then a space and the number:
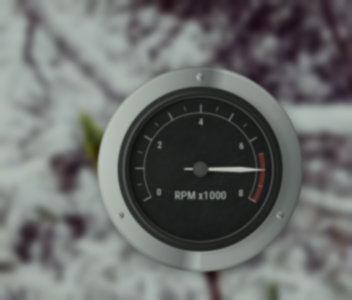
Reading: rpm 7000
